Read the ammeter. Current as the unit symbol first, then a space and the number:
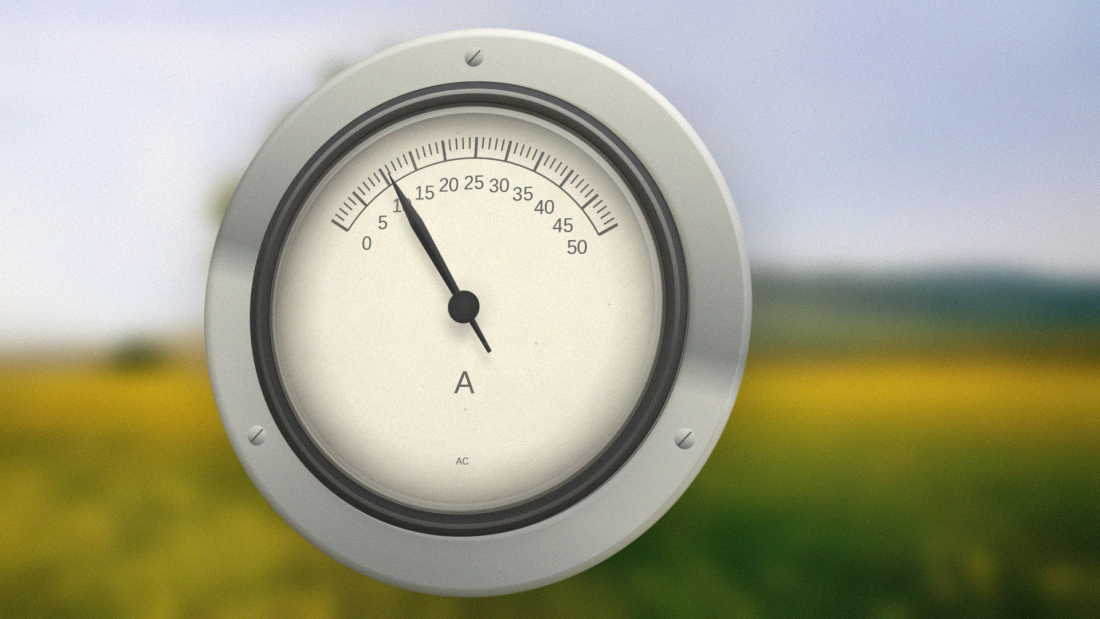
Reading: A 11
